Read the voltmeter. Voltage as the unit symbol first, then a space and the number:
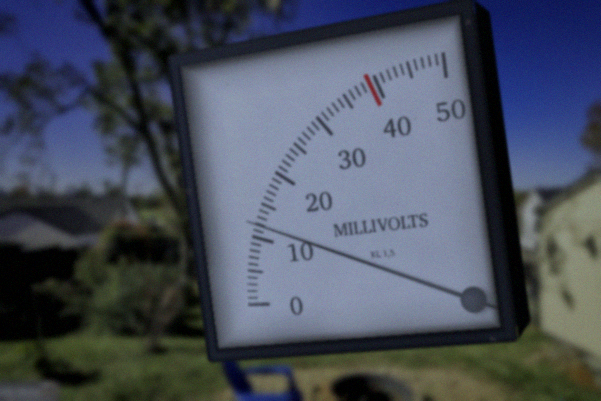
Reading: mV 12
